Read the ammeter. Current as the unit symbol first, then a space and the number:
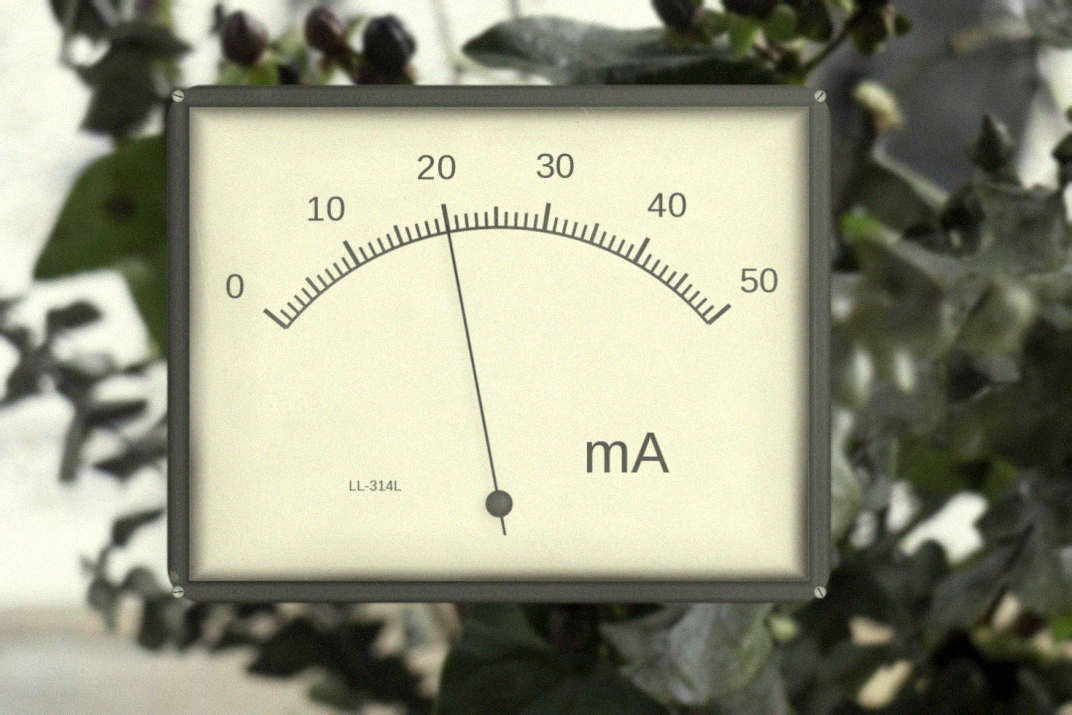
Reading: mA 20
